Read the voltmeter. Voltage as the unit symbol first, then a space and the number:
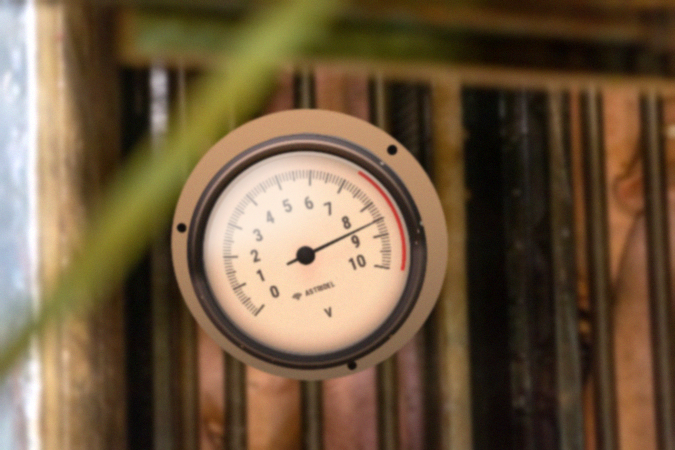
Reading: V 8.5
